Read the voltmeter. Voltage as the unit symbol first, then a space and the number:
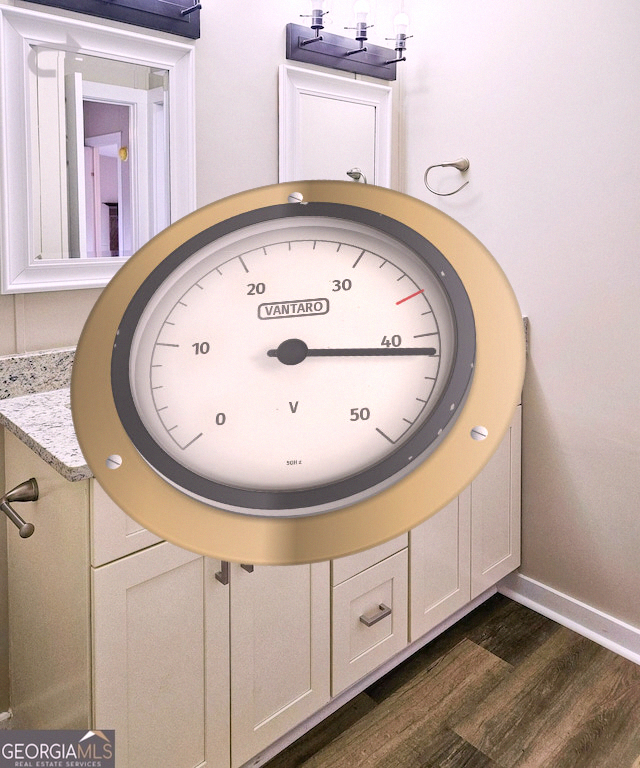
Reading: V 42
